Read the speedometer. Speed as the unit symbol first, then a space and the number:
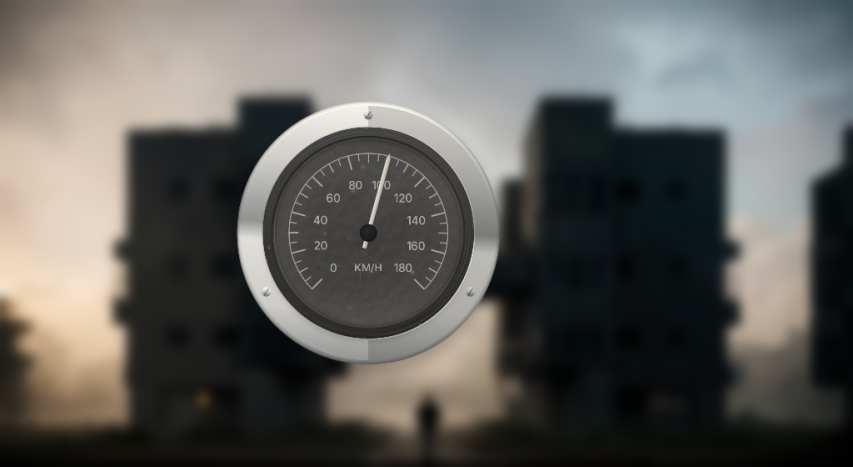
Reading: km/h 100
